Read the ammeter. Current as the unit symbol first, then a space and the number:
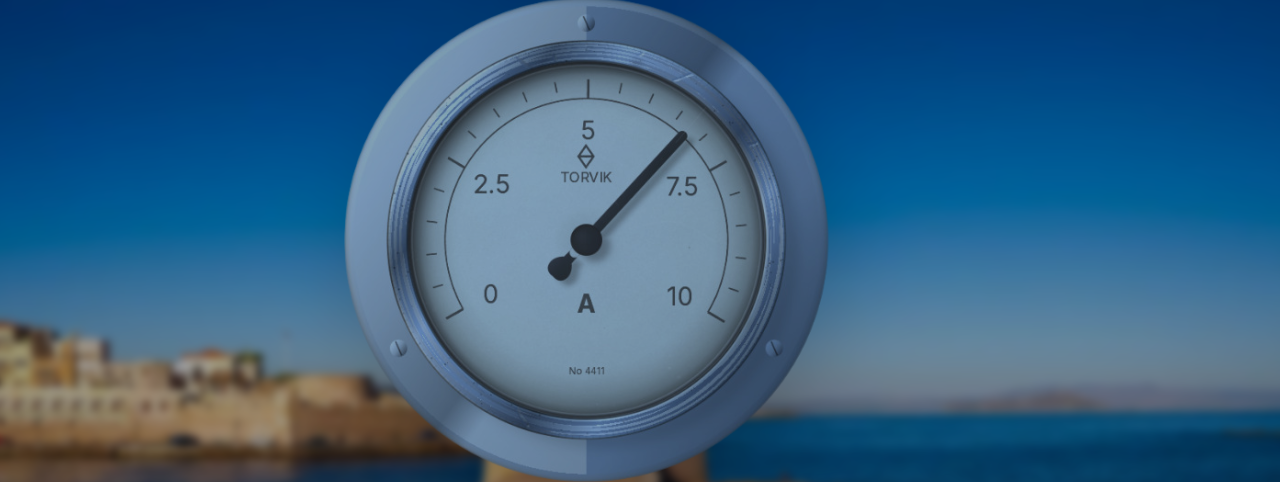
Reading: A 6.75
